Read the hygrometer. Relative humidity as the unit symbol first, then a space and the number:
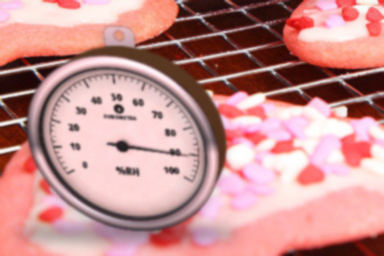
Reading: % 90
